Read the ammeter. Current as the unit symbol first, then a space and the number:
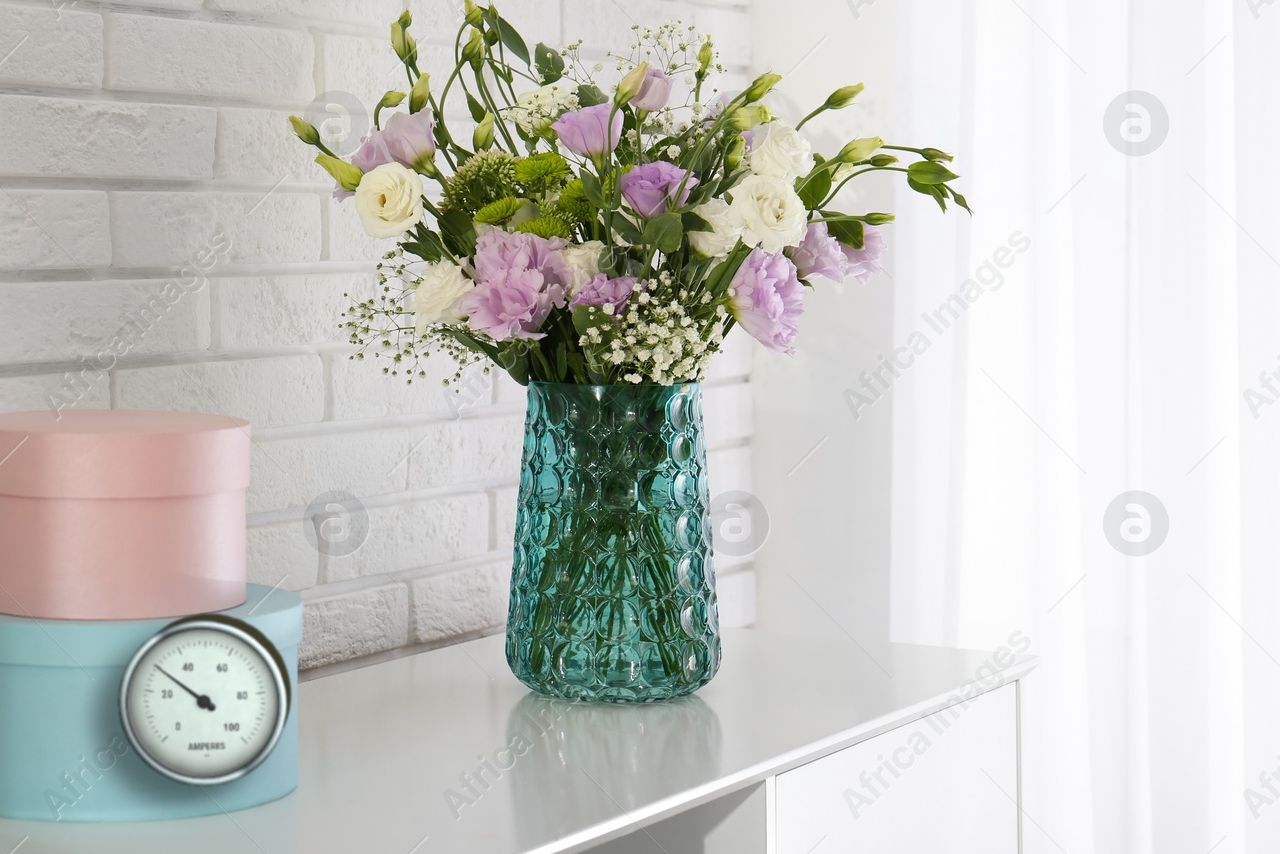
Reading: A 30
